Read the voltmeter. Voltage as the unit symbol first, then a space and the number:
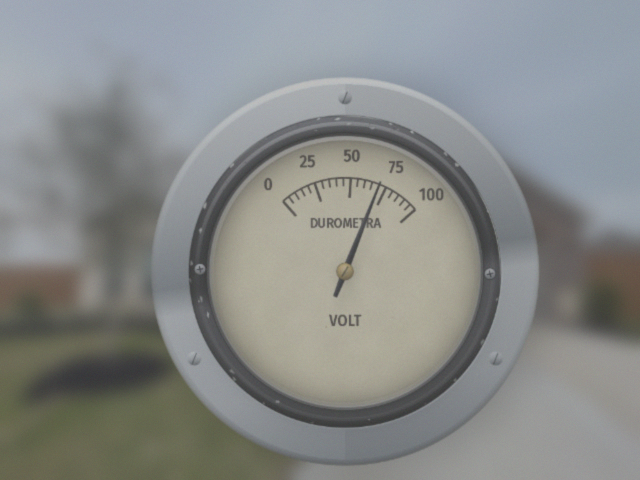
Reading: V 70
